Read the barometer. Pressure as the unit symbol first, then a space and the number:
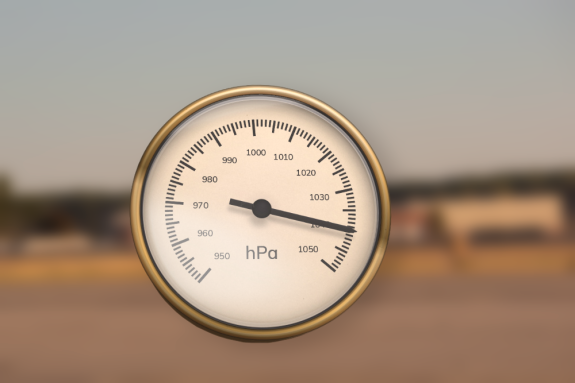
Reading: hPa 1040
